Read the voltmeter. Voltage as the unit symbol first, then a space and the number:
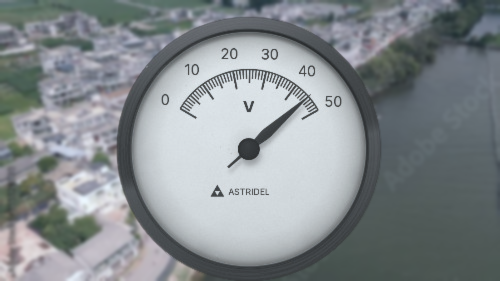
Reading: V 45
